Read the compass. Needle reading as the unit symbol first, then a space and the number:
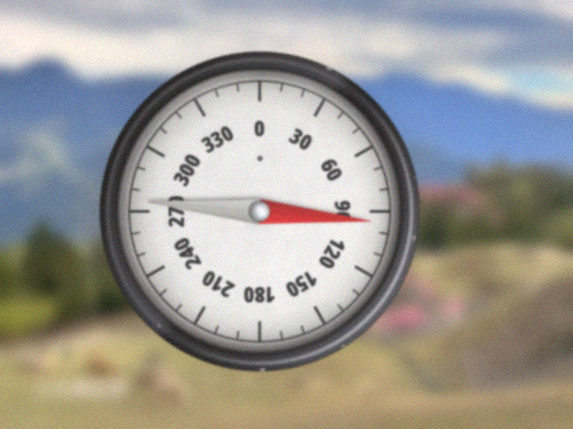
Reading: ° 95
